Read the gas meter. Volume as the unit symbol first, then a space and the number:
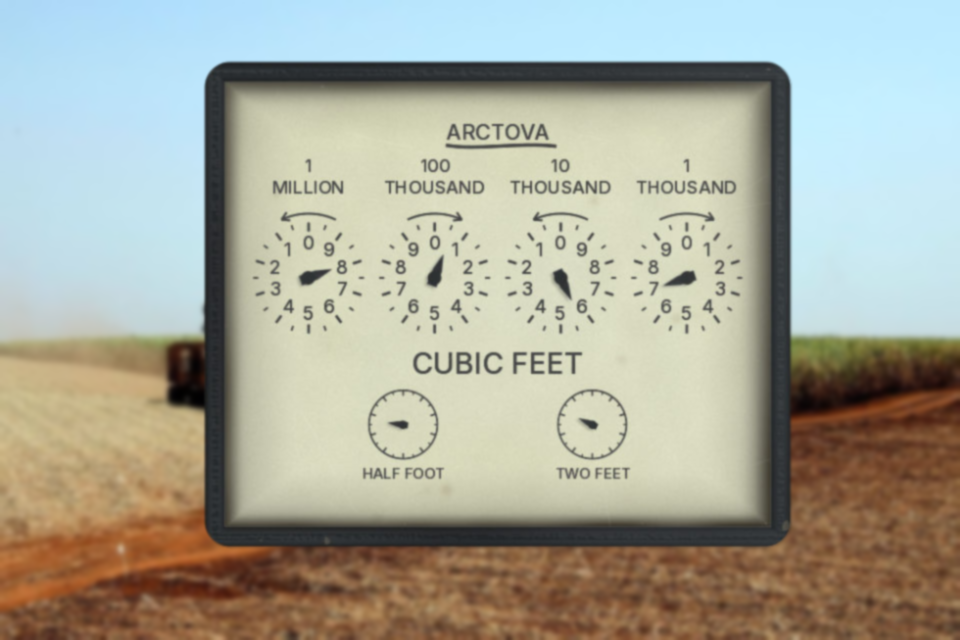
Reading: ft³ 805700
